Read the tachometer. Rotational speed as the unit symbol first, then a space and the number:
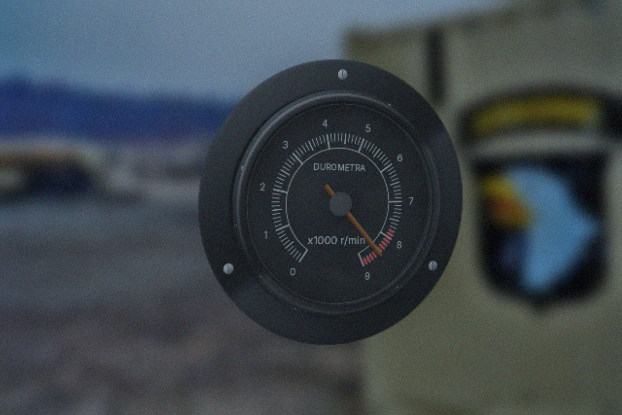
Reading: rpm 8500
